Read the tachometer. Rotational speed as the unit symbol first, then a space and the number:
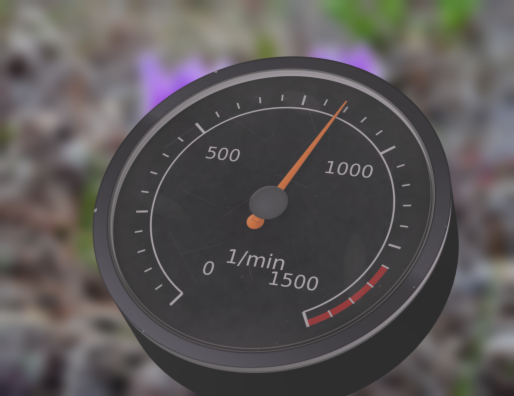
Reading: rpm 850
